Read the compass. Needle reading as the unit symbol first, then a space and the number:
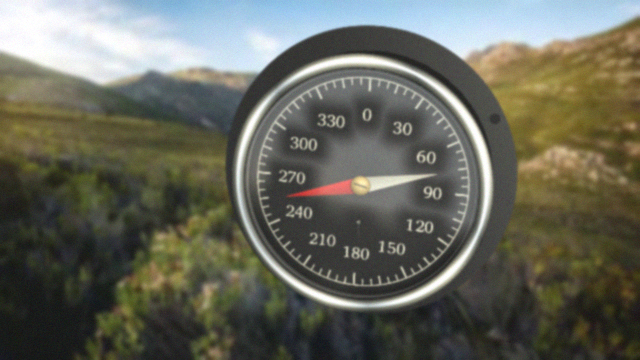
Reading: ° 255
